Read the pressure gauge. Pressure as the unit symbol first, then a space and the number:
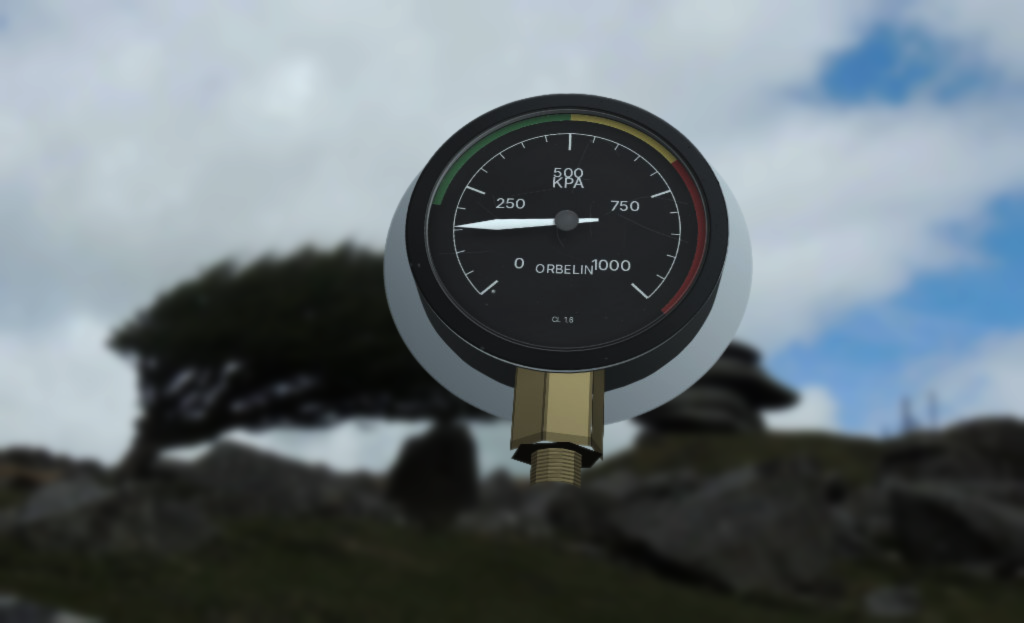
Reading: kPa 150
